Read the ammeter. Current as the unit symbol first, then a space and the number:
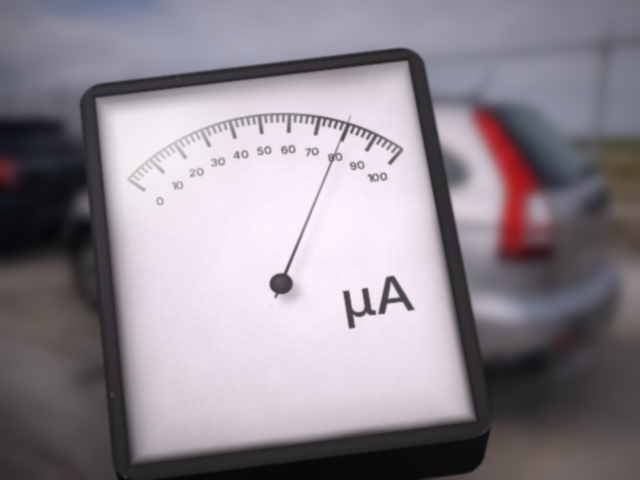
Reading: µA 80
